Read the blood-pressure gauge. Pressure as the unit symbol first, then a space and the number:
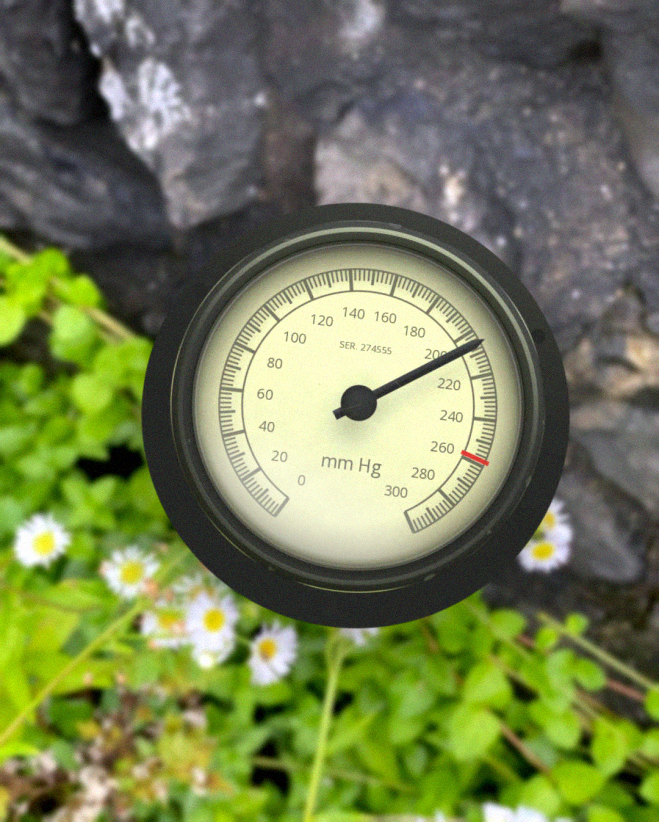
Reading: mmHg 206
